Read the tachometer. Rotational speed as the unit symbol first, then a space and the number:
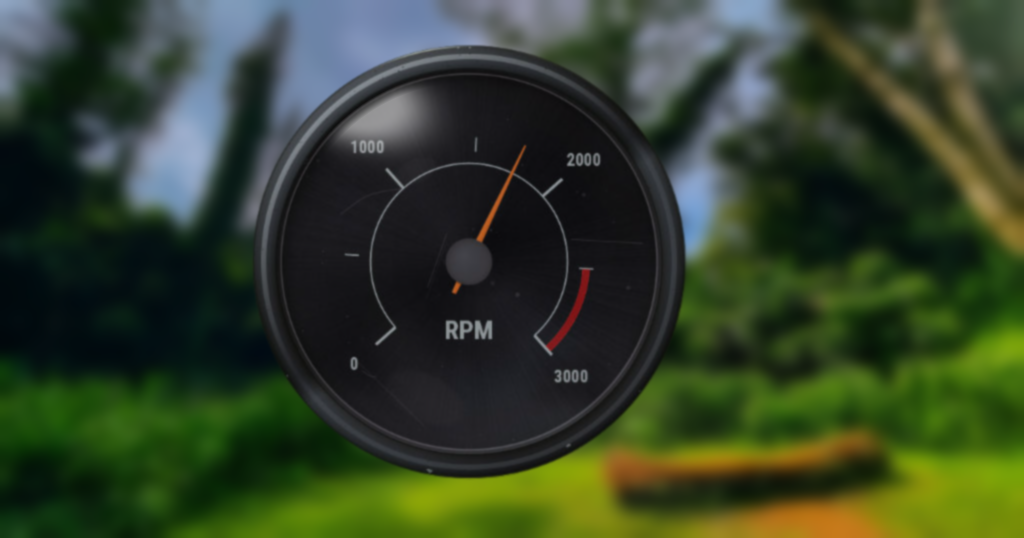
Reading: rpm 1750
